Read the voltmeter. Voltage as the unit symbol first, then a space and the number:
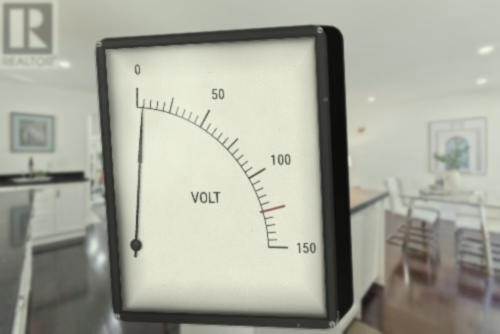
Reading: V 5
